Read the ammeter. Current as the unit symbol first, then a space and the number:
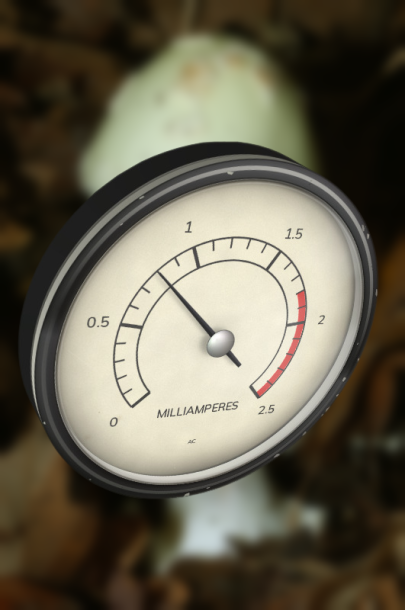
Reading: mA 0.8
